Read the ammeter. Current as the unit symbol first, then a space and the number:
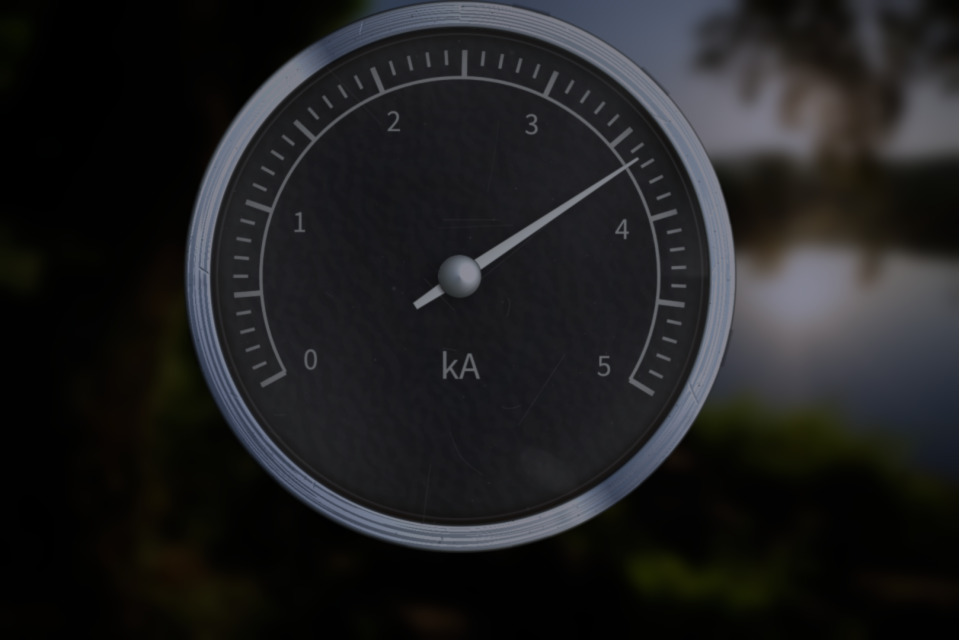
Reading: kA 3.65
